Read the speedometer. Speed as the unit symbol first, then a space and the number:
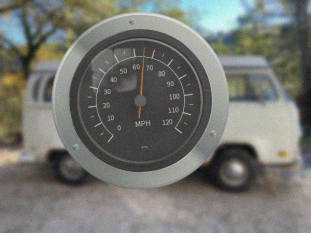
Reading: mph 65
